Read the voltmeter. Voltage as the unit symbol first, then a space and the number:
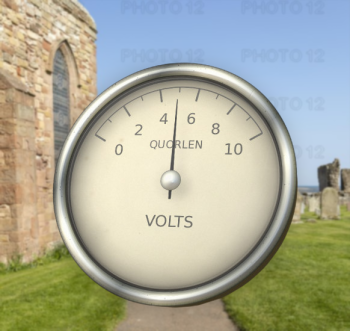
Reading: V 5
